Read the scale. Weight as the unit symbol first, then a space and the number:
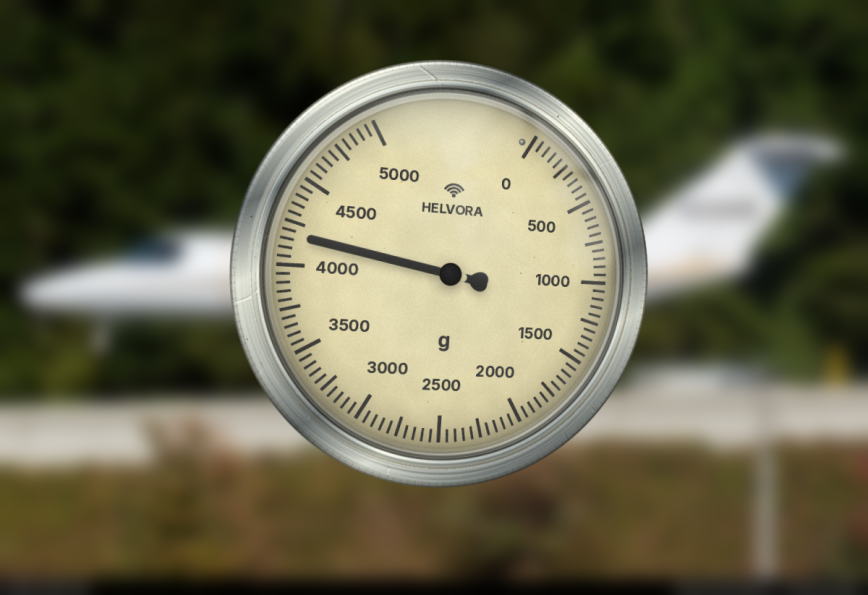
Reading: g 4175
